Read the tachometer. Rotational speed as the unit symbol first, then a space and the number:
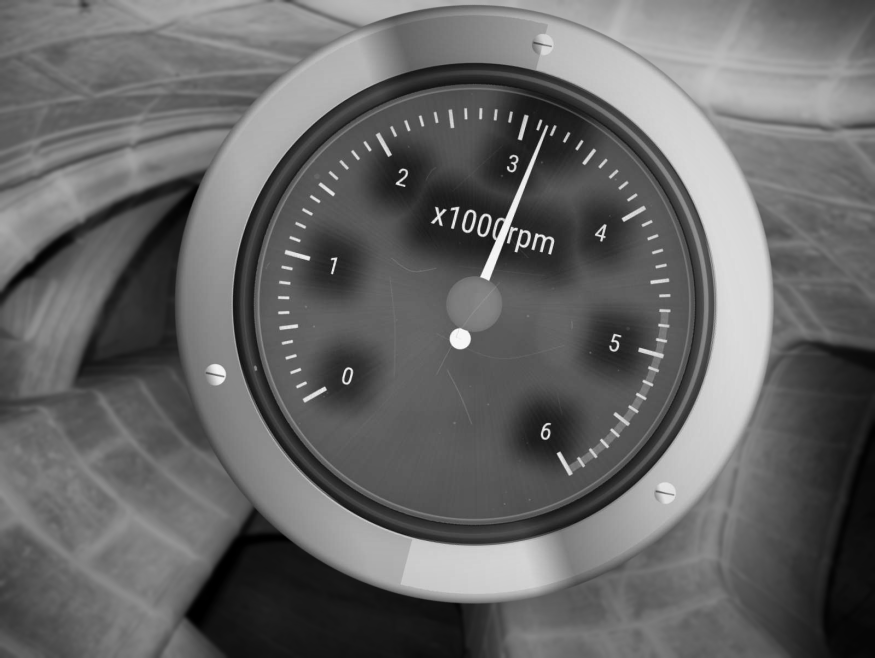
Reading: rpm 3150
